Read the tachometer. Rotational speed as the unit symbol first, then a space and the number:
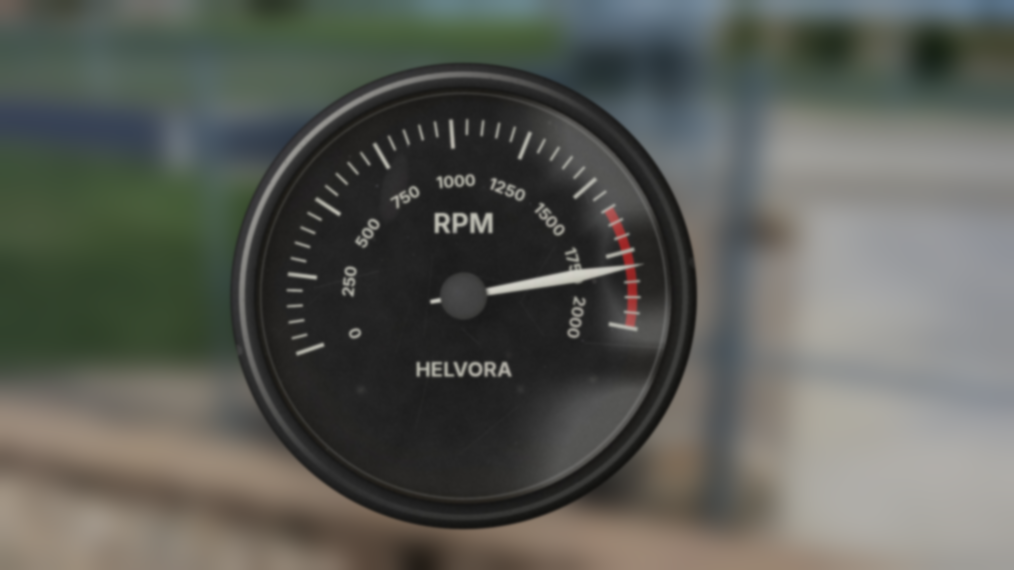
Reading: rpm 1800
